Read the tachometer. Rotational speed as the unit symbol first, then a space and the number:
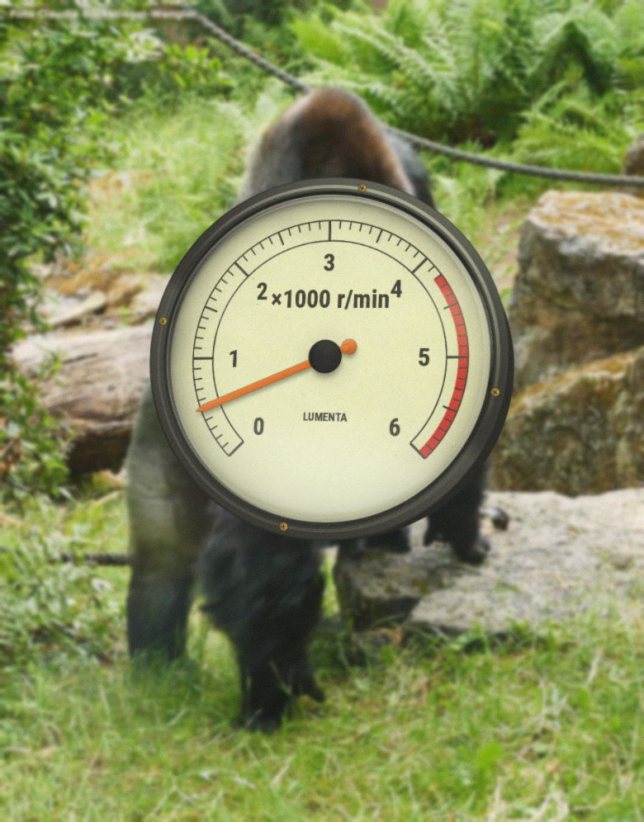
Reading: rpm 500
